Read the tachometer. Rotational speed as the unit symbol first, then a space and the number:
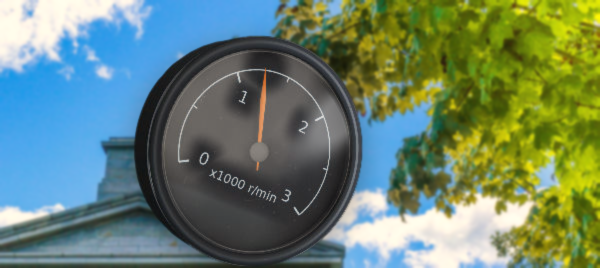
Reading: rpm 1250
